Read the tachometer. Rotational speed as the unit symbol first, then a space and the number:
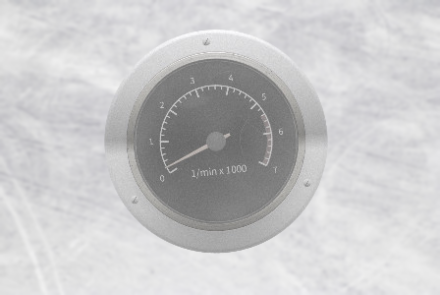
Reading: rpm 200
